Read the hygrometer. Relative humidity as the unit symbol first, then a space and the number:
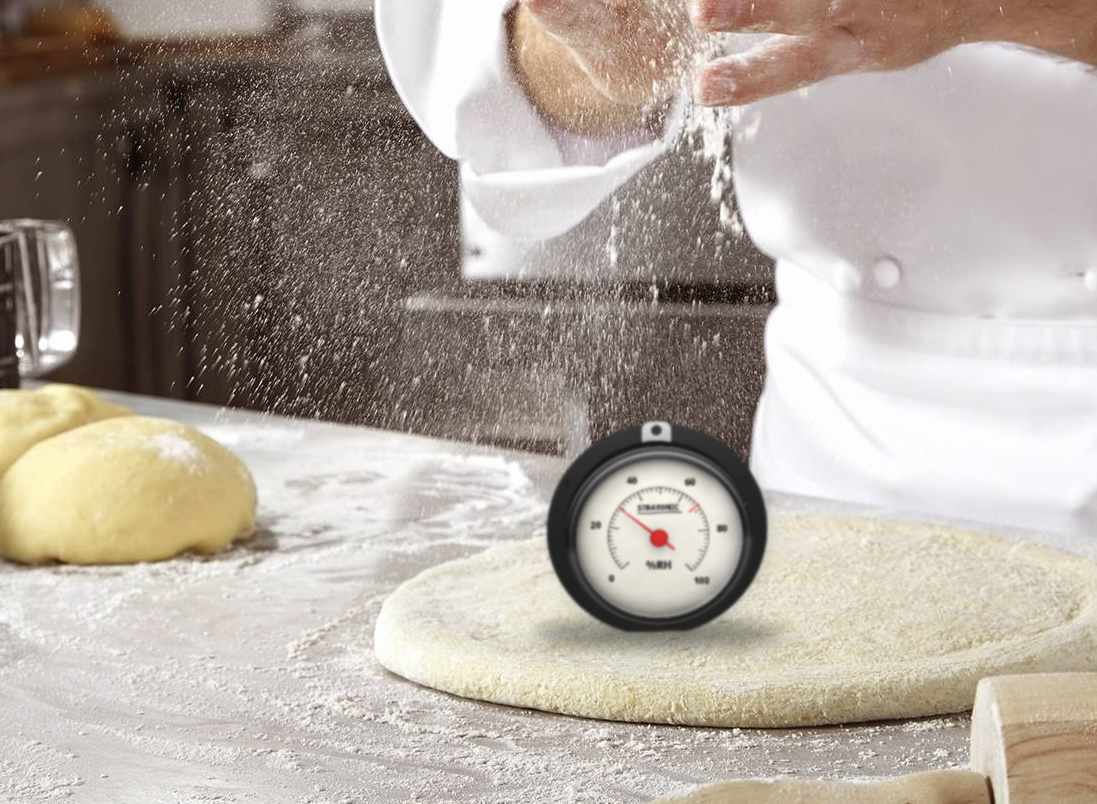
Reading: % 30
